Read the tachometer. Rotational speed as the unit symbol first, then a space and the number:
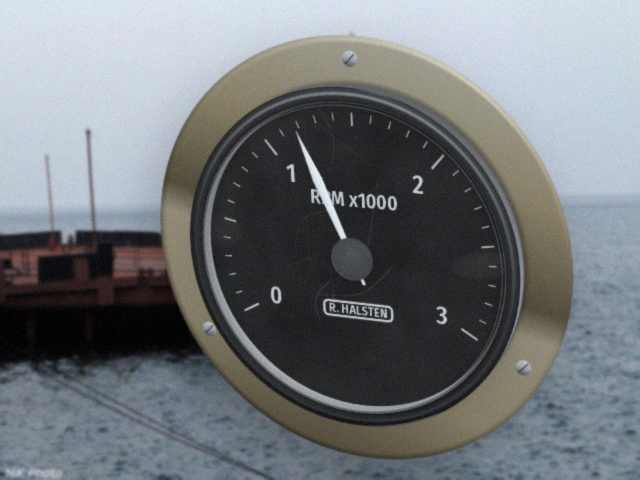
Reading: rpm 1200
